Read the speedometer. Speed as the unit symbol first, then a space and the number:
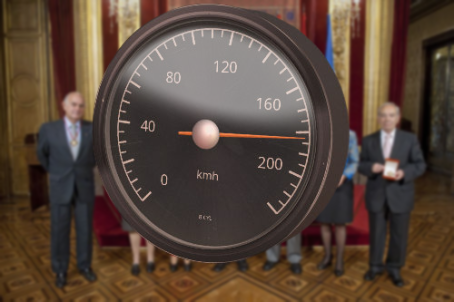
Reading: km/h 182.5
